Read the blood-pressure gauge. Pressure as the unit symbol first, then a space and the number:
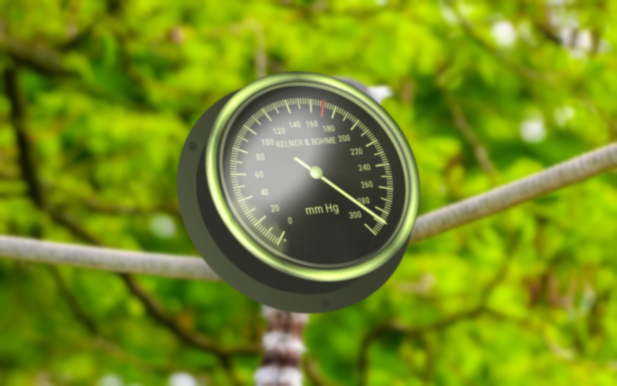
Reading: mmHg 290
